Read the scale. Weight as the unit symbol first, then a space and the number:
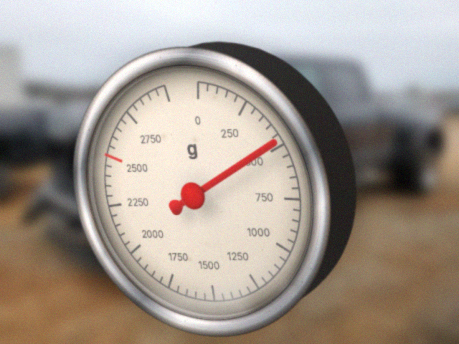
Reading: g 475
